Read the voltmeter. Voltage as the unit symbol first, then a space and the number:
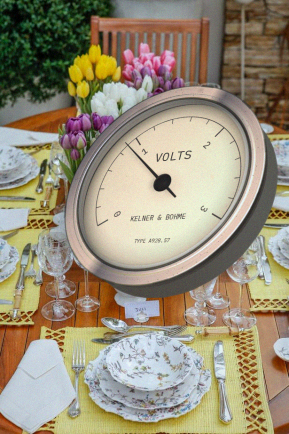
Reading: V 0.9
